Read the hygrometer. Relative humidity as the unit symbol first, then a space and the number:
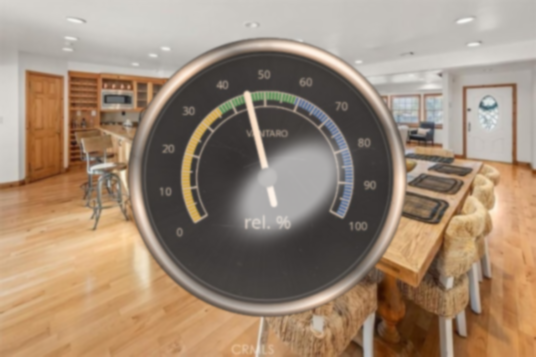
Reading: % 45
